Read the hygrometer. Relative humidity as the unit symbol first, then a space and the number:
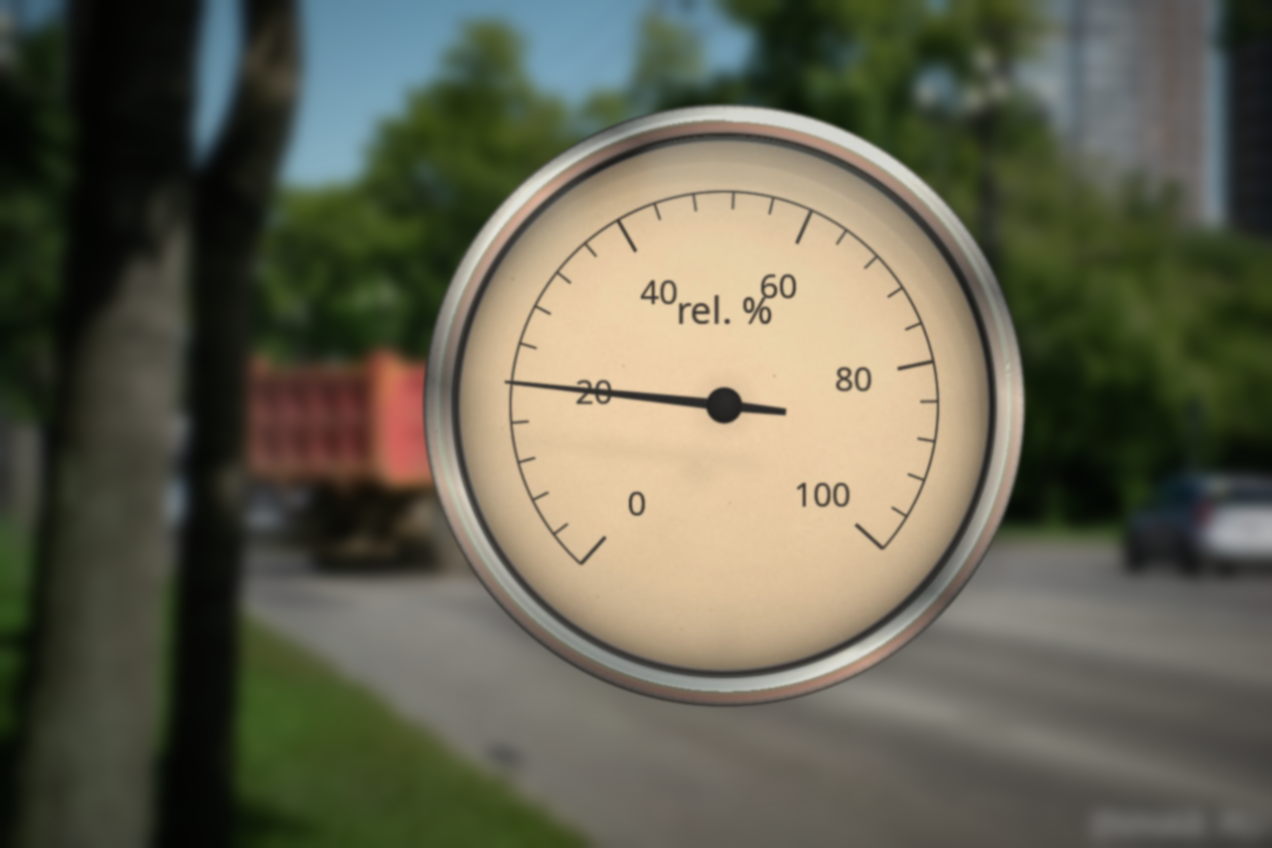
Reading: % 20
